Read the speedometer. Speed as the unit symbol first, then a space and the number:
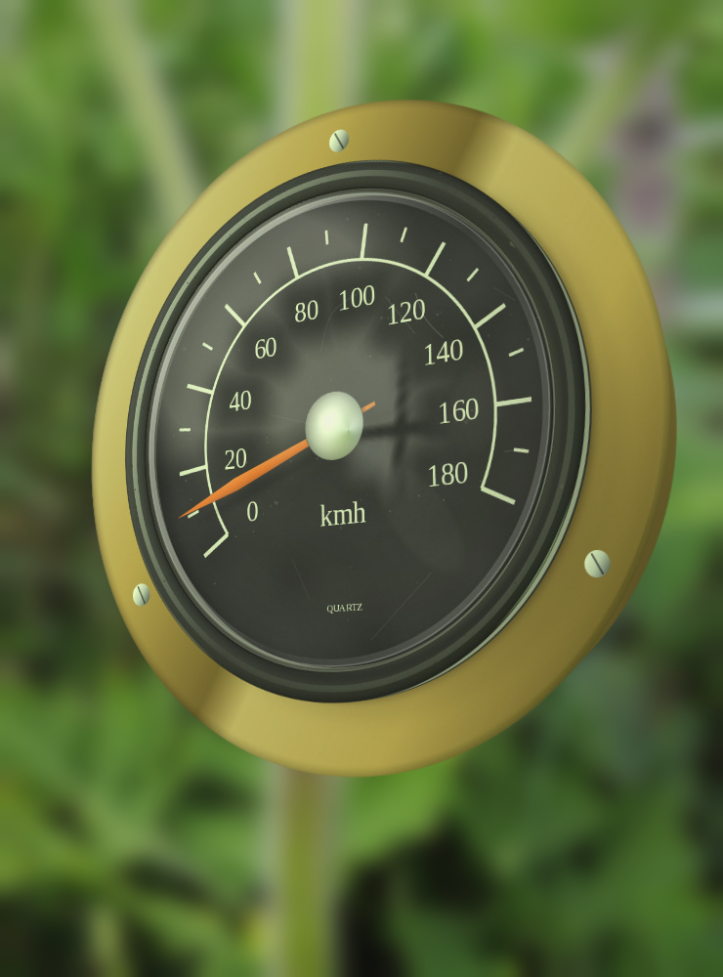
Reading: km/h 10
